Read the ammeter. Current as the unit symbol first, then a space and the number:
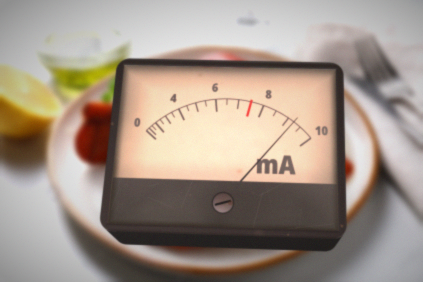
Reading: mA 9.25
